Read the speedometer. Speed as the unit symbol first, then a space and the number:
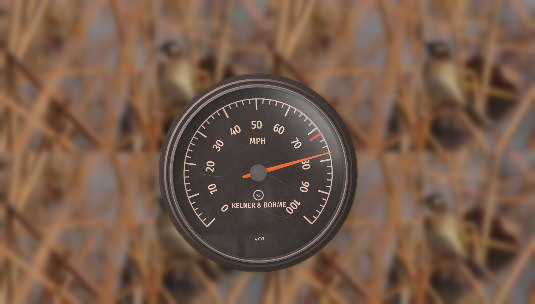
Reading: mph 78
